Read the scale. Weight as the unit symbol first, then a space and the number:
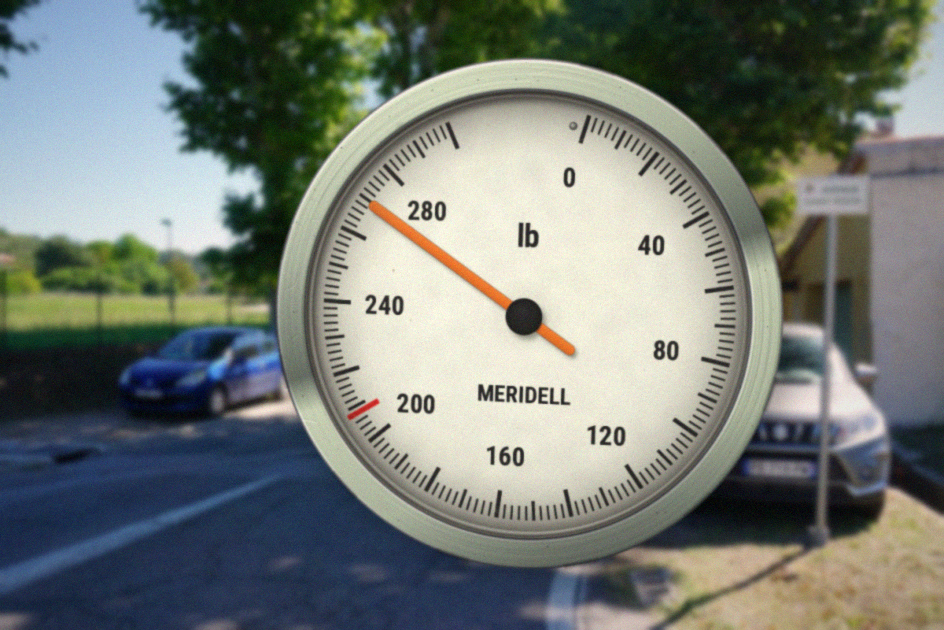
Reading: lb 270
